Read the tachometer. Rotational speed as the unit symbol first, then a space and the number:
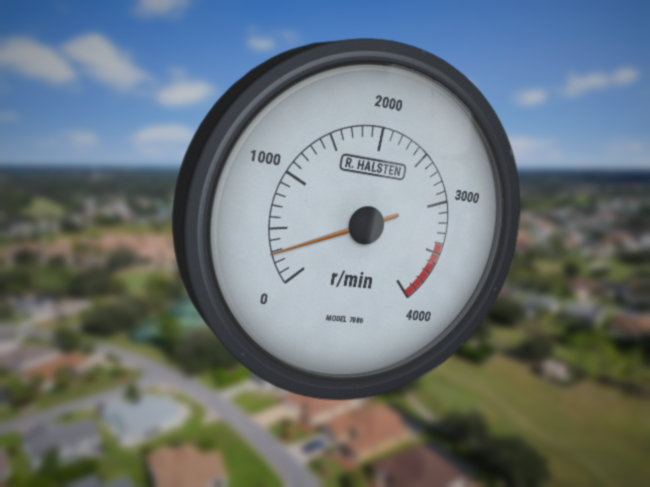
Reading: rpm 300
